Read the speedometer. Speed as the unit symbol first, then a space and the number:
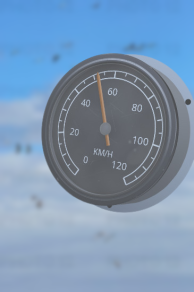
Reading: km/h 52.5
